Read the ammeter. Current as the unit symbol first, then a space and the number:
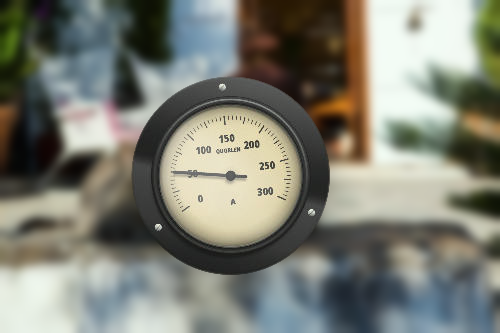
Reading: A 50
